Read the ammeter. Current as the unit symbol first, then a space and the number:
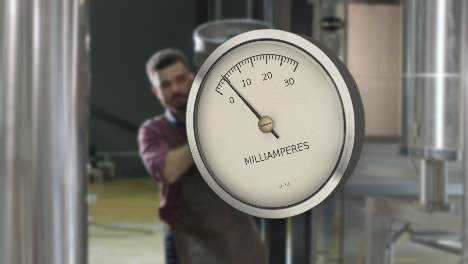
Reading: mA 5
